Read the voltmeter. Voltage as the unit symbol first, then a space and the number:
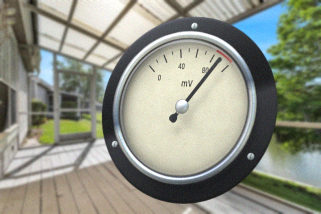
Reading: mV 90
